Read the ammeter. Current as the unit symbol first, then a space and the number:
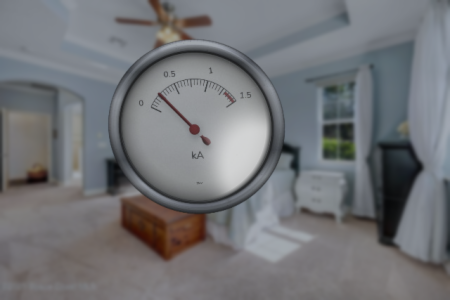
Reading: kA 0.25
